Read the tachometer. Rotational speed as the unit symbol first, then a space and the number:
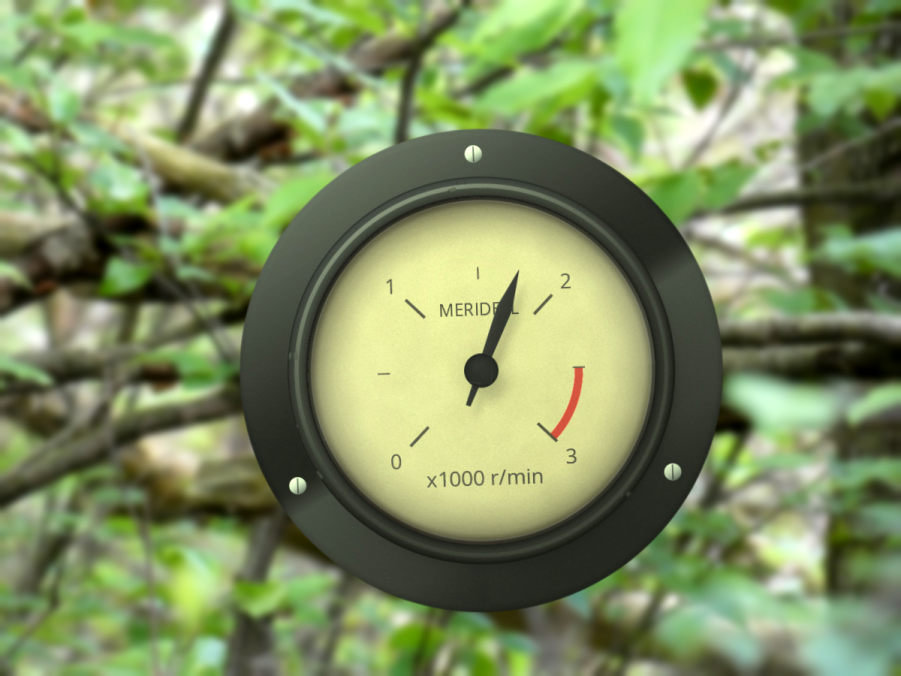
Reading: rpm 1750
